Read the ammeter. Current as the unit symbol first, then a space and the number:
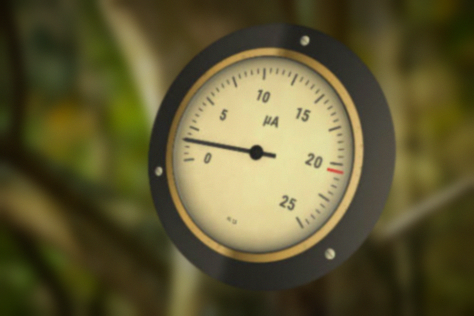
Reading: µA 1.5
